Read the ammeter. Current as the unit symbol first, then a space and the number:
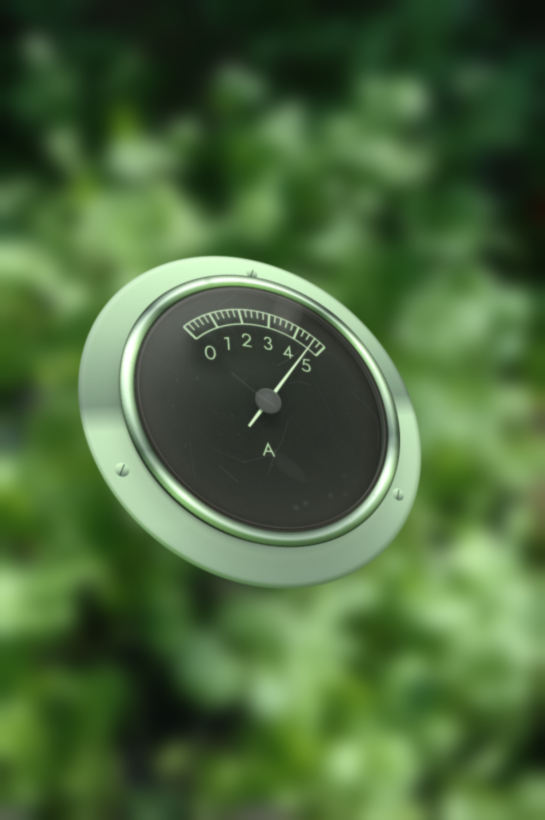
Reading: A 4.6
